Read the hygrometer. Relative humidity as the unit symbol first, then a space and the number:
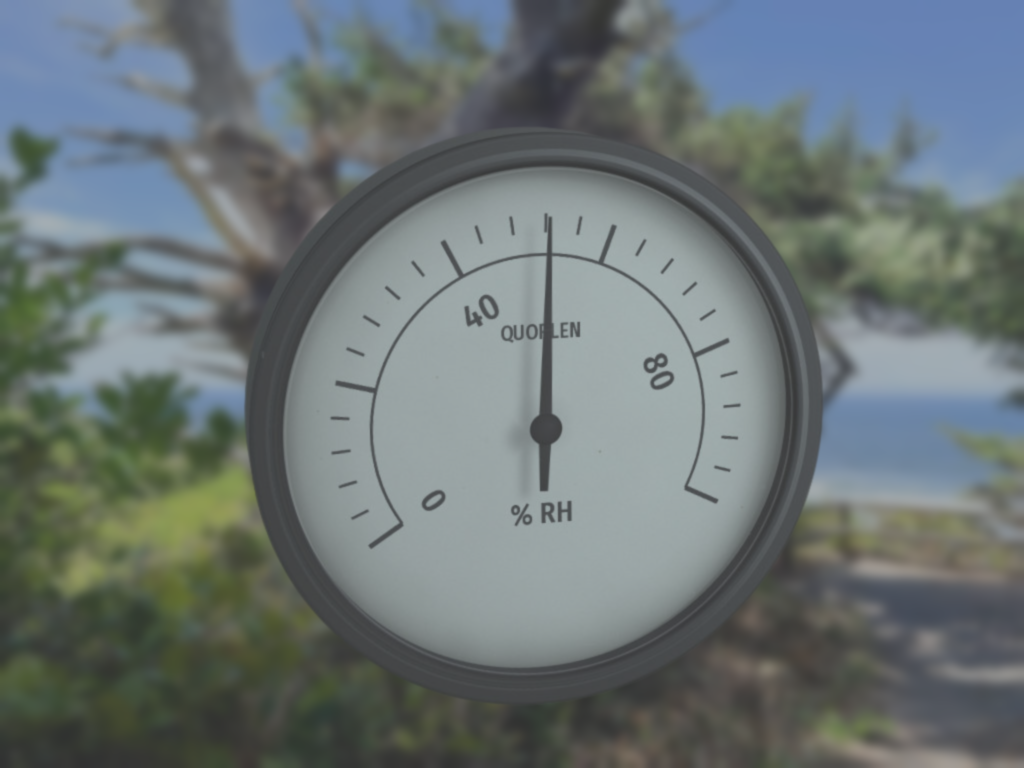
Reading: % 52
